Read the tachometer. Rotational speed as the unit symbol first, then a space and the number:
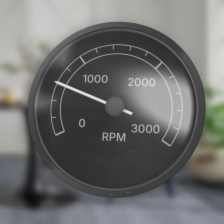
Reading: rpm 600
